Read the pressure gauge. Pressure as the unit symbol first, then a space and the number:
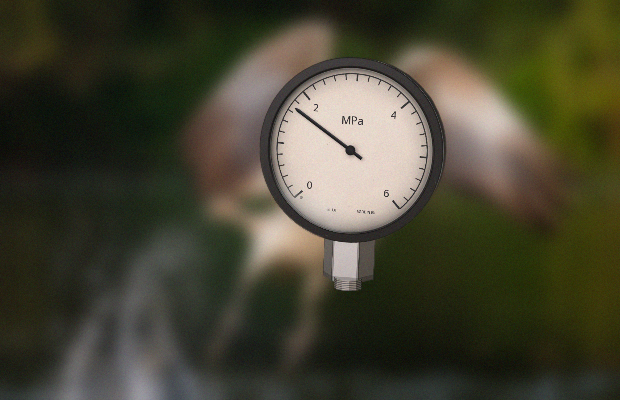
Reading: MPa 1.7
